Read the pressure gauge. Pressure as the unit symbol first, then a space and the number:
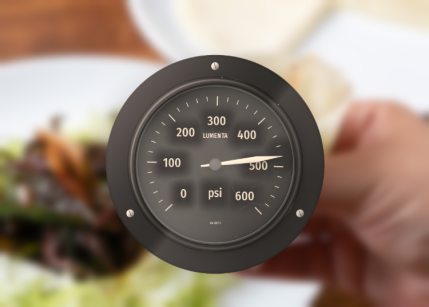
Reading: psi 480
